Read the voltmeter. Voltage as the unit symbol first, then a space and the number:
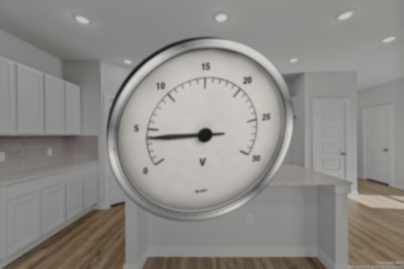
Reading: V 4
